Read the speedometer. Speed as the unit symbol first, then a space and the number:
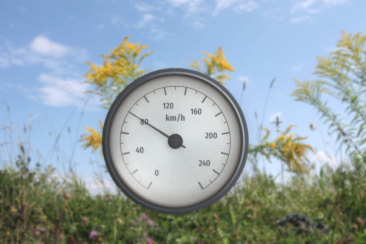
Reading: km/h 80
